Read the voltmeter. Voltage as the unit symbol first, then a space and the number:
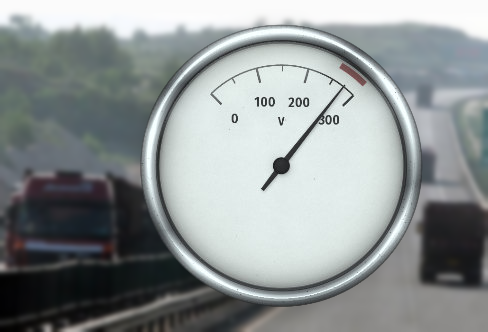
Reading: V 275
